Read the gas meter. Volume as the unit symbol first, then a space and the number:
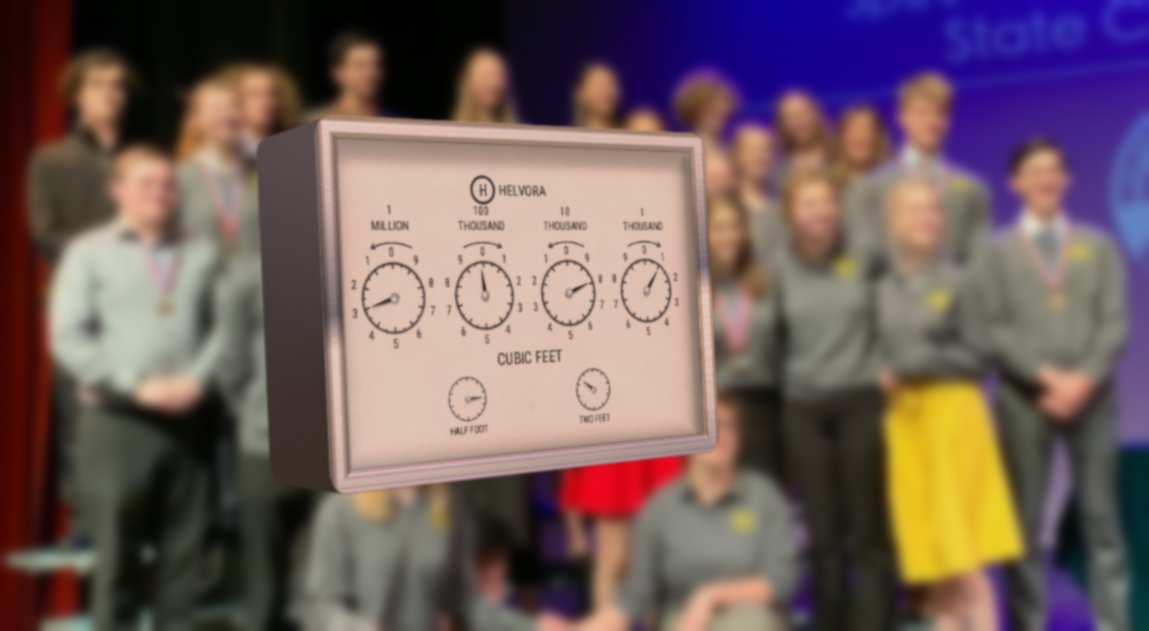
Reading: ft³ 298100
